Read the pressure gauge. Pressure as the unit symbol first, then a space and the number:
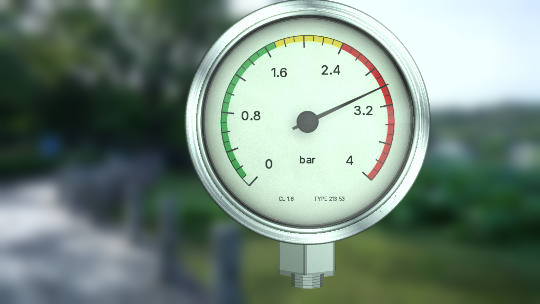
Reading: bar 3
